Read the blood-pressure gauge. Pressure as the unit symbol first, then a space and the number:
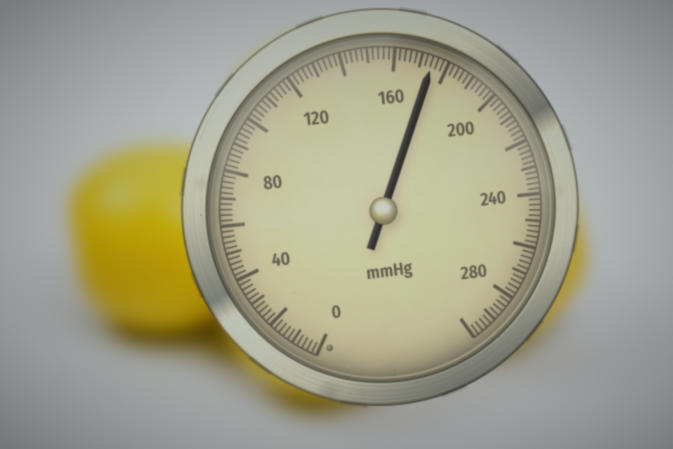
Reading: mmHg 174
